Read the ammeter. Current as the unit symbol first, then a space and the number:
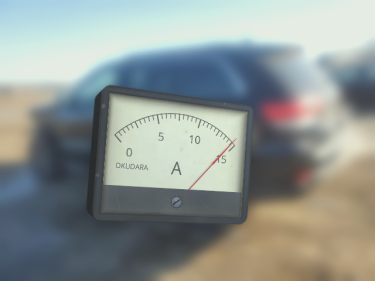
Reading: A 14.5
